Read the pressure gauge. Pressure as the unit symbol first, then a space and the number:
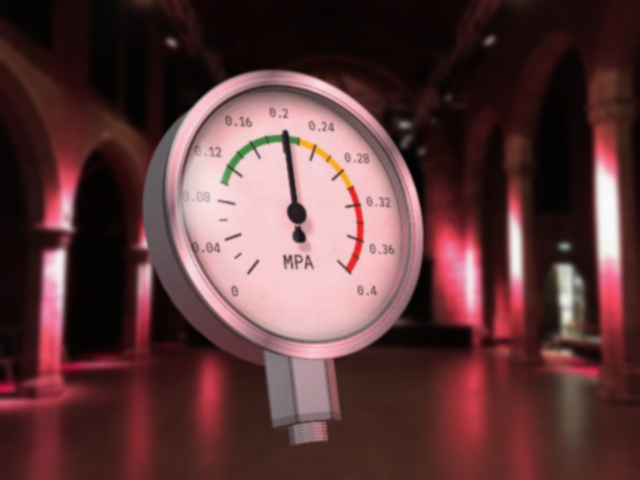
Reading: MPa 0.2
